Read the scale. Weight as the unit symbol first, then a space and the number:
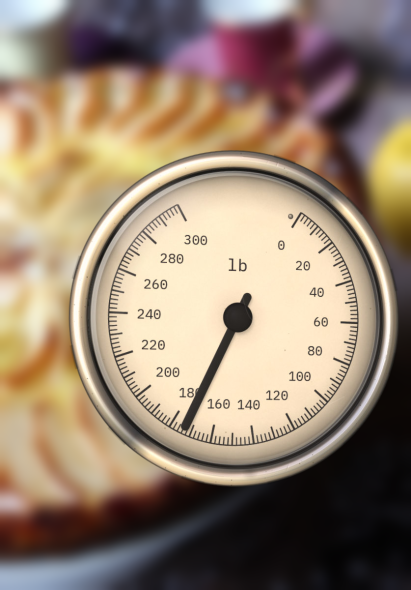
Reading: lb 174
